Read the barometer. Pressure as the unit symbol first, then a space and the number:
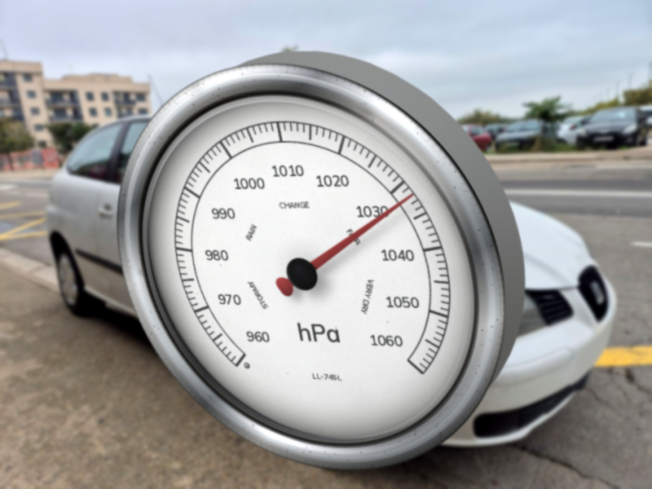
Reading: hPa 1032
